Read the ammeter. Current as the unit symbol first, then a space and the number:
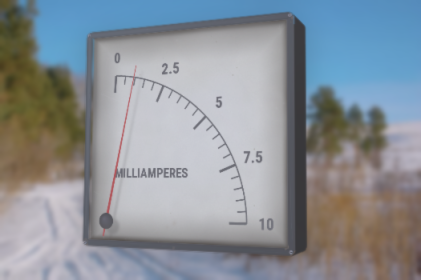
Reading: mA 1
